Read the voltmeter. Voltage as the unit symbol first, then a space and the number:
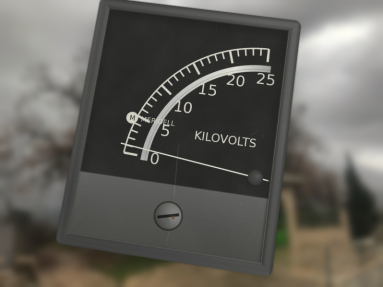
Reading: kV 1
